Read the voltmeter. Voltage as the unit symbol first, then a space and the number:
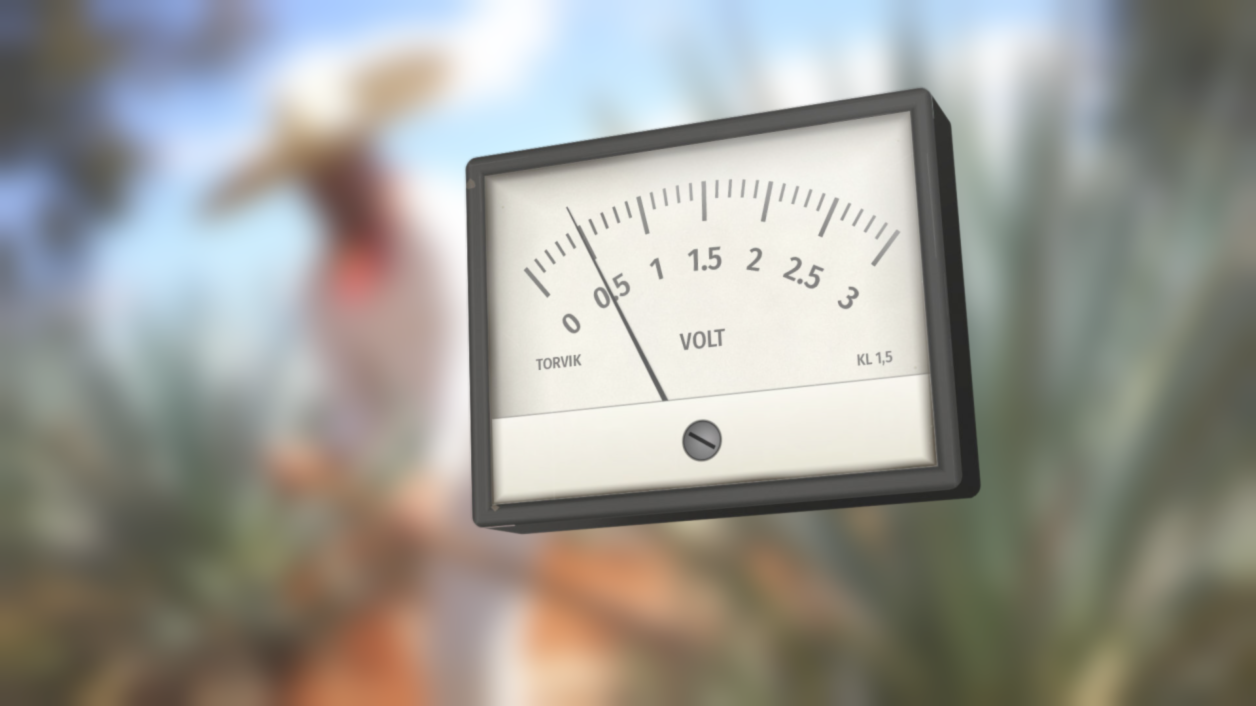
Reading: V 0.5
